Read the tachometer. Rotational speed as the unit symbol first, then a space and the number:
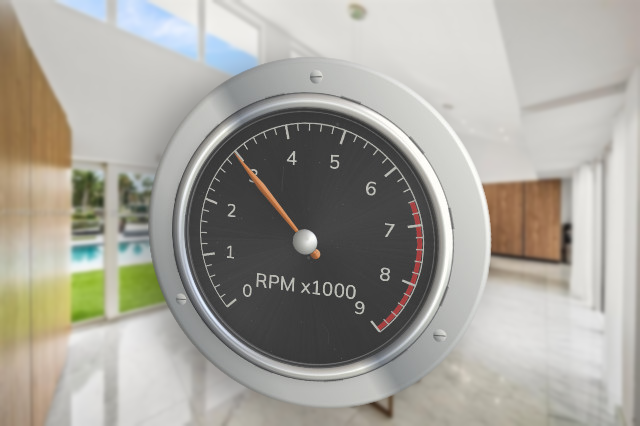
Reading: rpm 3000
